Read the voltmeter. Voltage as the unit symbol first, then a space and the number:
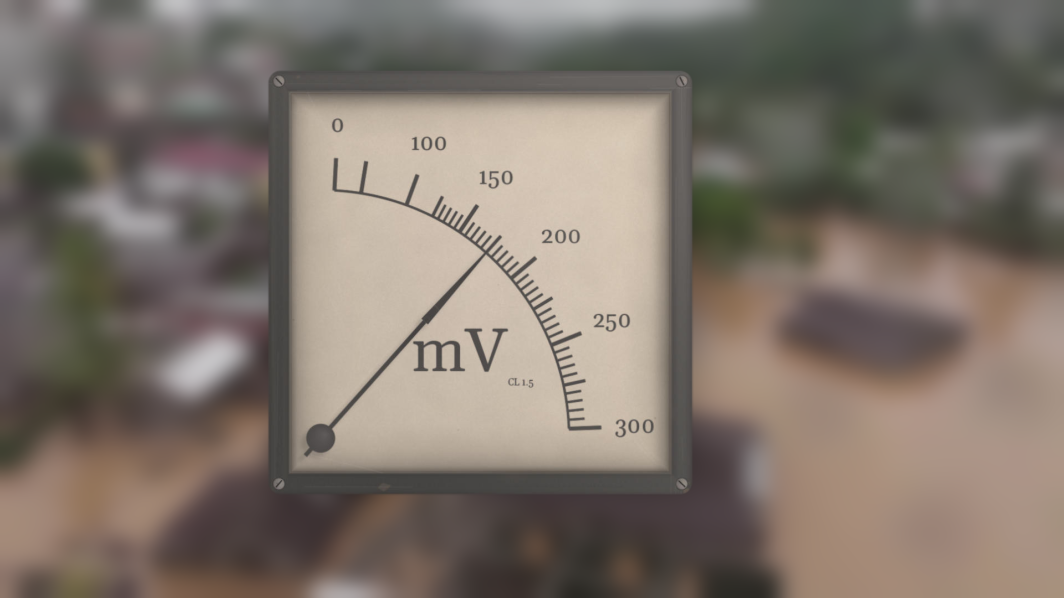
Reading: mV 175
